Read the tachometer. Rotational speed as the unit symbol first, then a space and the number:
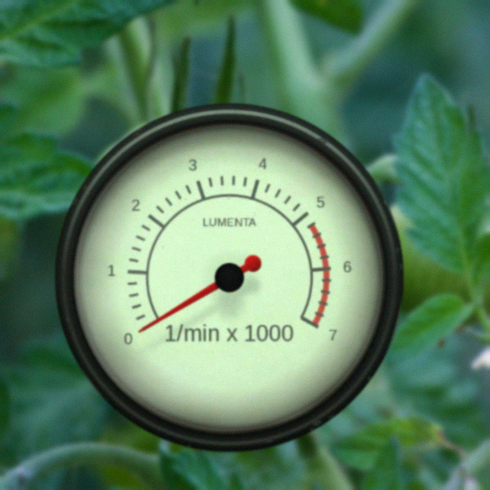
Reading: rpm 0
